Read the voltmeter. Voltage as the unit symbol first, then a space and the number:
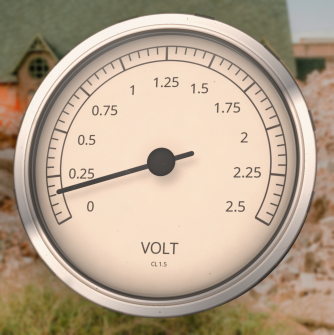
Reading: V 0.15
